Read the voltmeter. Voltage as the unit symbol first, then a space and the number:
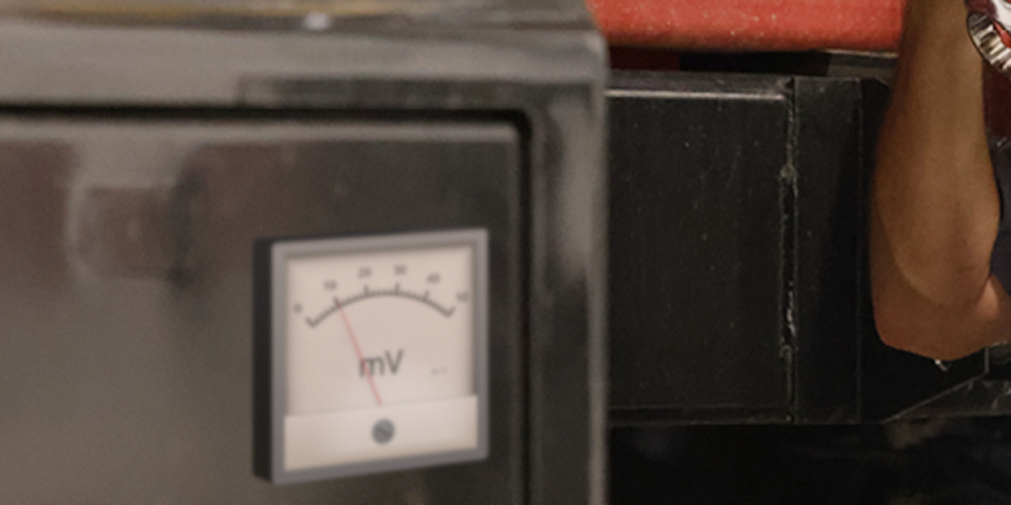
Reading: mV 10
